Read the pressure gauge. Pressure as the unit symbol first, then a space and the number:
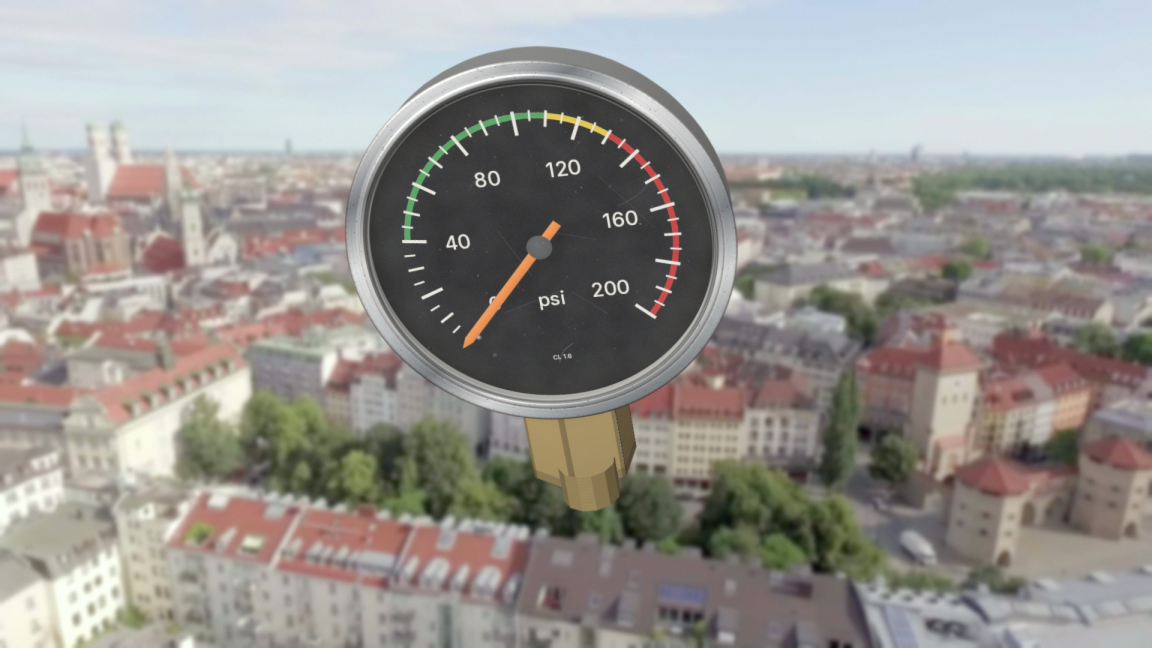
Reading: psi 0
